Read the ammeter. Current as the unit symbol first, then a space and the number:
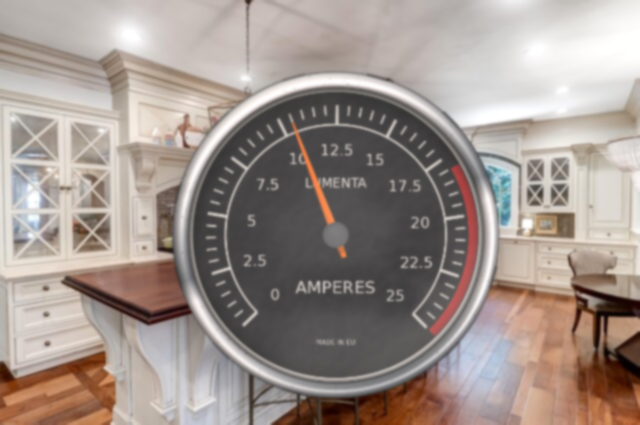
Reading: A 10.5
